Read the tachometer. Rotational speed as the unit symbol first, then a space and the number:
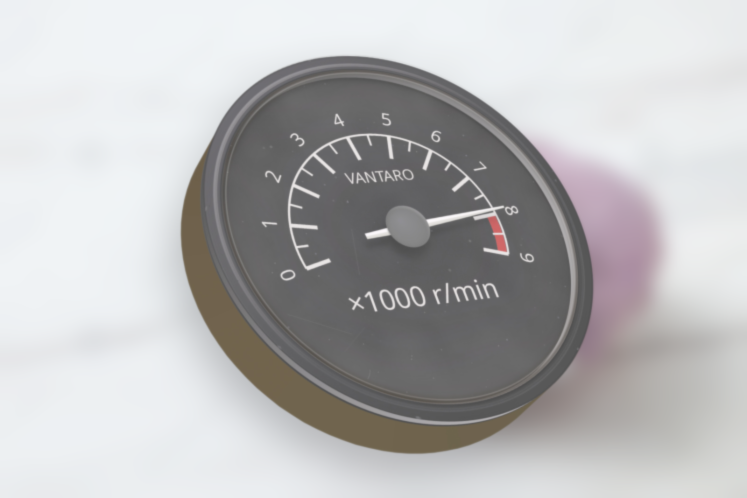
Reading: rpm 8000
